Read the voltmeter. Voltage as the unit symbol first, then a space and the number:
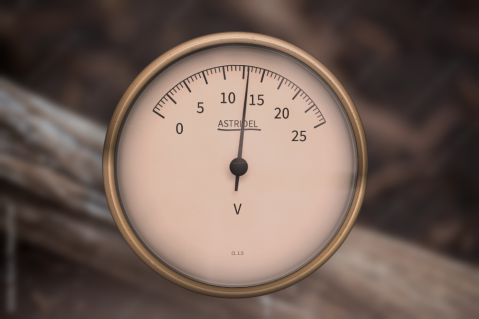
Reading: V 13
